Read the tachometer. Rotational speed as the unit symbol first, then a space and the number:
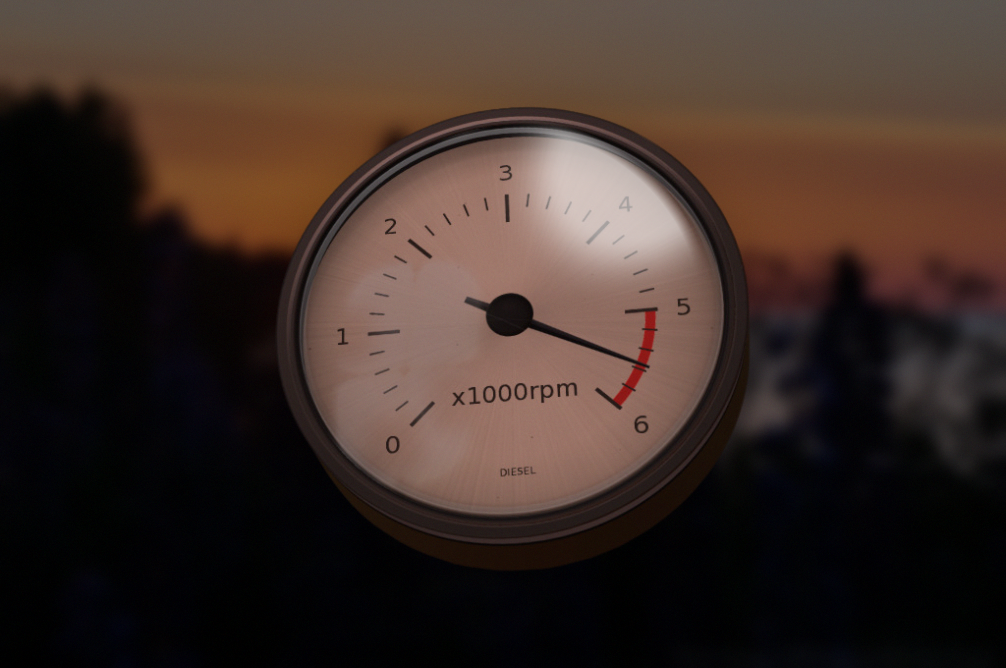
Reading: rpm 5600
